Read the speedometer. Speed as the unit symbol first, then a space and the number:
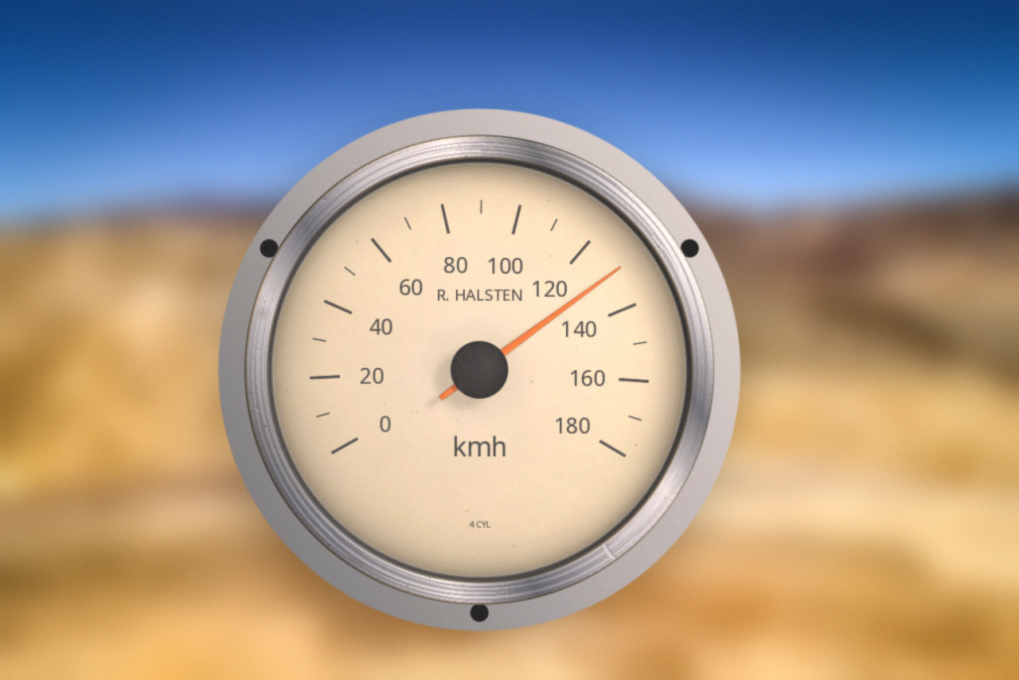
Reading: km/h 130
